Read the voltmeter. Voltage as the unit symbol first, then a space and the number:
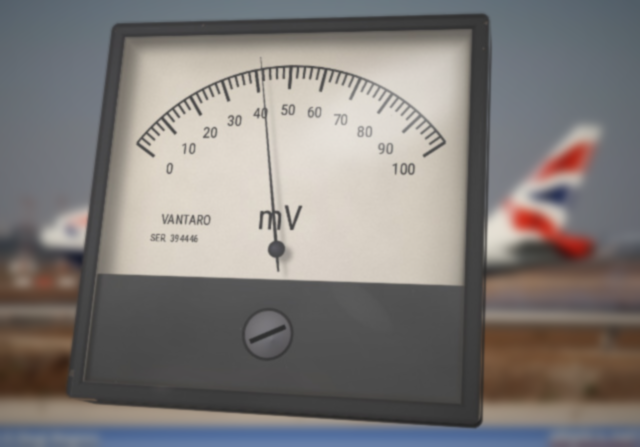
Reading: mV 42
